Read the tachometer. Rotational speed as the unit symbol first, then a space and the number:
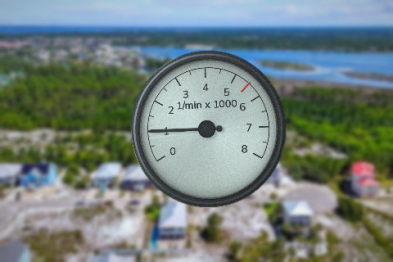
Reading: rpm 1000
